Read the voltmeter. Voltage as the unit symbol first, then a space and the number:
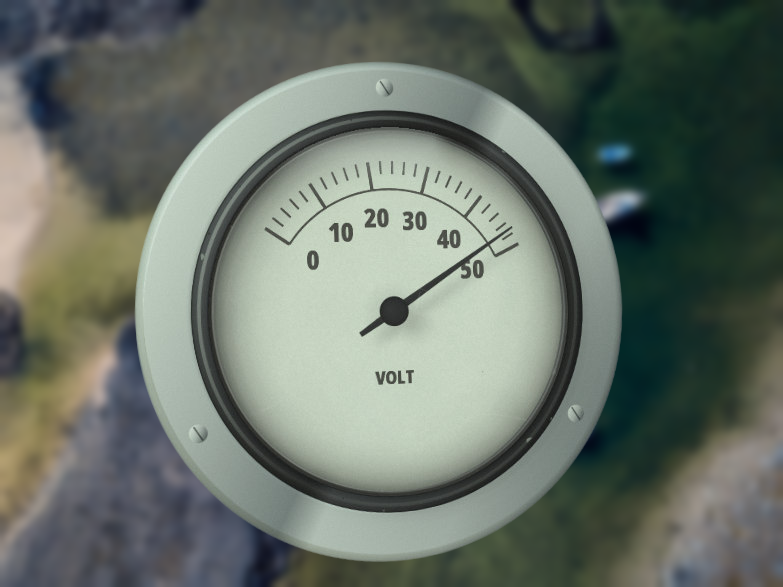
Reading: V 47
